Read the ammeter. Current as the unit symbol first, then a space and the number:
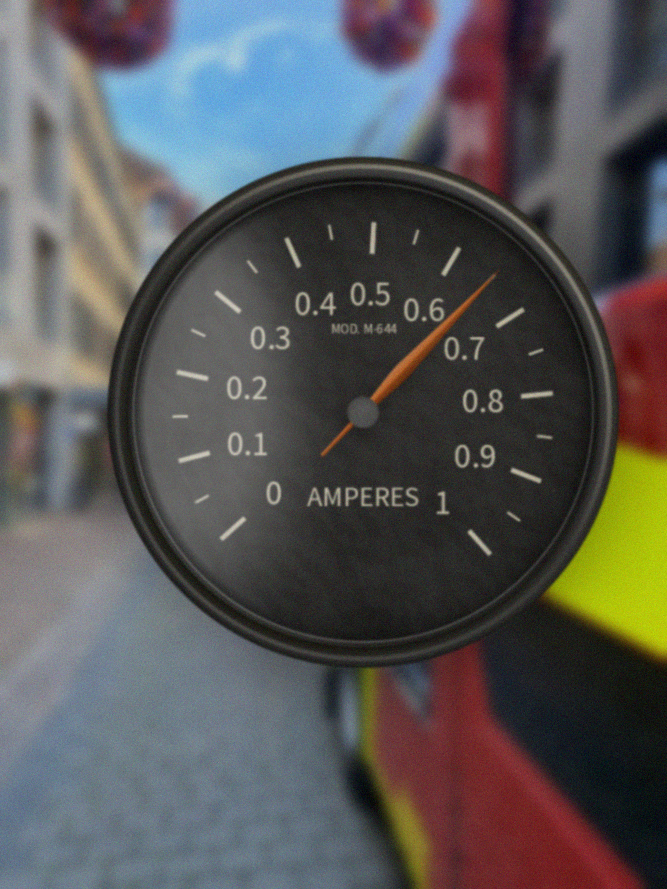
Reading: A 0.65
